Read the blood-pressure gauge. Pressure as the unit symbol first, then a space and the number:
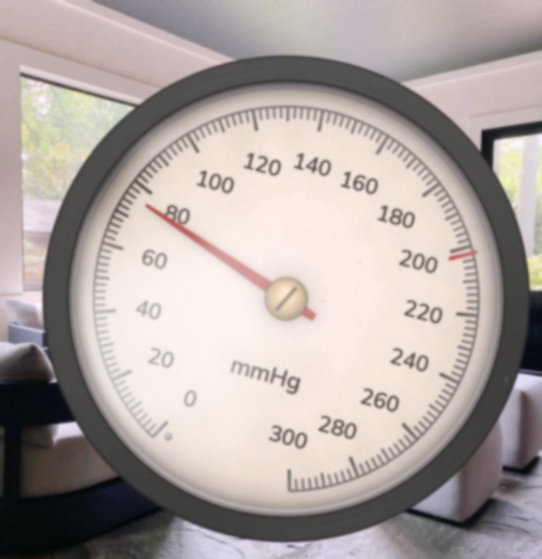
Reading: mmHg 76
